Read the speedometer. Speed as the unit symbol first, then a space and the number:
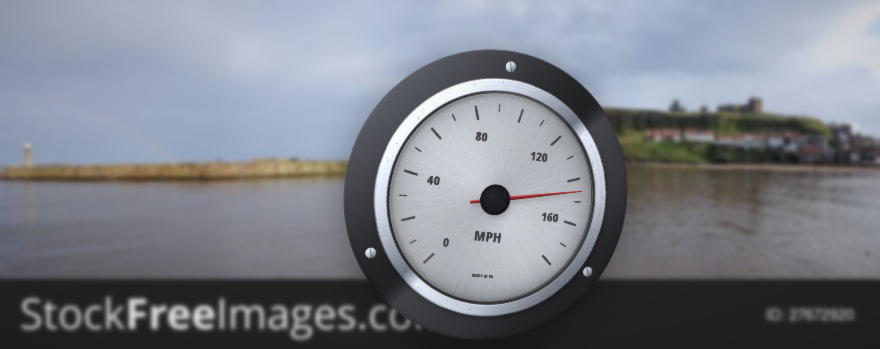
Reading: mph 145
